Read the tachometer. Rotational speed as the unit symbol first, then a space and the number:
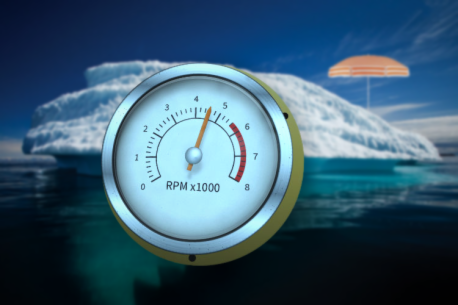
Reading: rpm 4600
